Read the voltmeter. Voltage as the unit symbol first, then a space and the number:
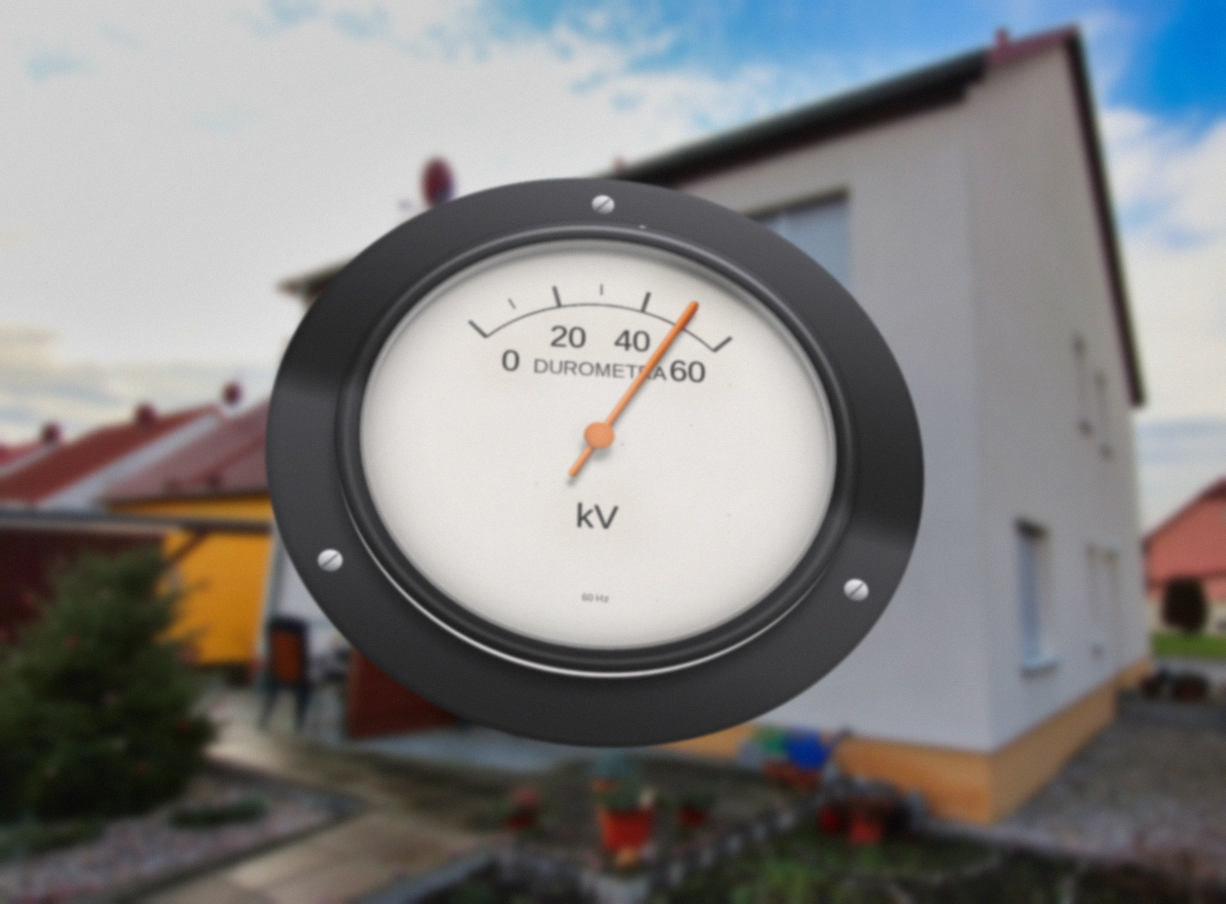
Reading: kV 50
